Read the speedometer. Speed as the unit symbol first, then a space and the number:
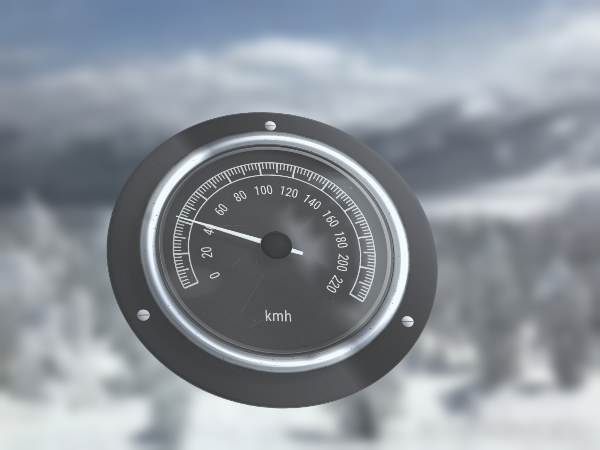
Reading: km/h 40
